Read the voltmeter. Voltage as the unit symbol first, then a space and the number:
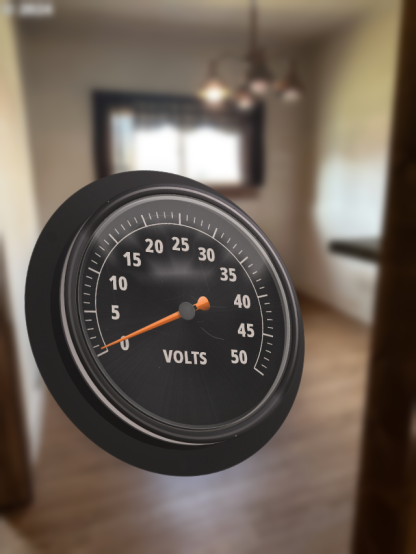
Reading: V 0.5
